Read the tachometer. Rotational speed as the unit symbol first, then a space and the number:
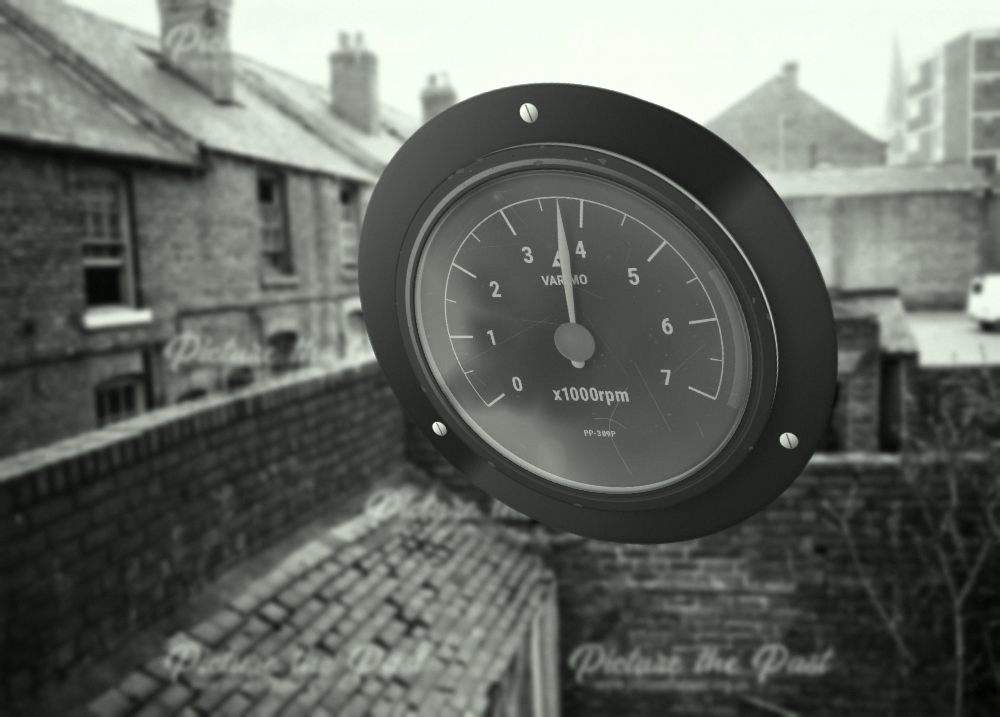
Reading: rpm 3750
